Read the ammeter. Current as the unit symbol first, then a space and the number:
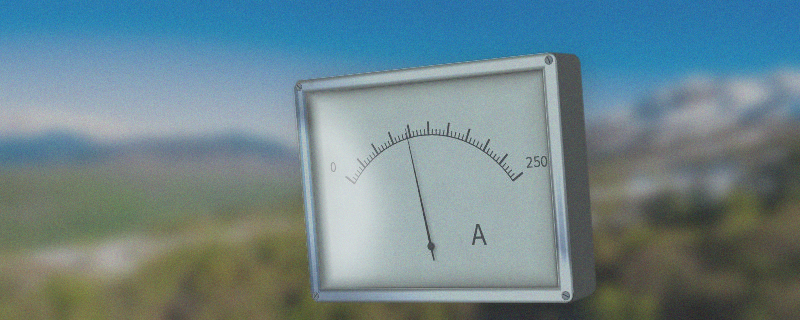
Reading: A 100
